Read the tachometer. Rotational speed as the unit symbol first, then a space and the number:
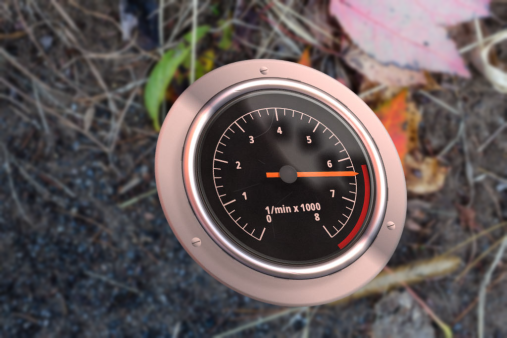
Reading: rpm 6400
